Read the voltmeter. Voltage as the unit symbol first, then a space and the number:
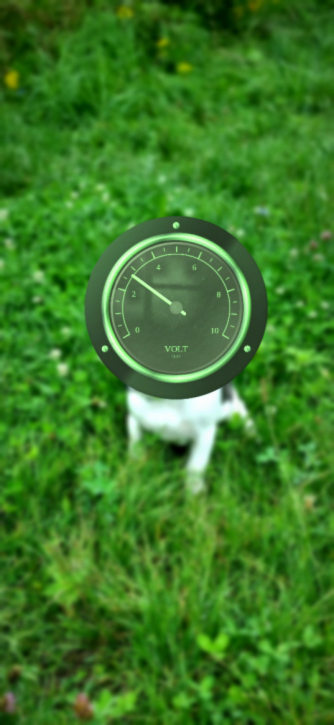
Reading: V 2.75
